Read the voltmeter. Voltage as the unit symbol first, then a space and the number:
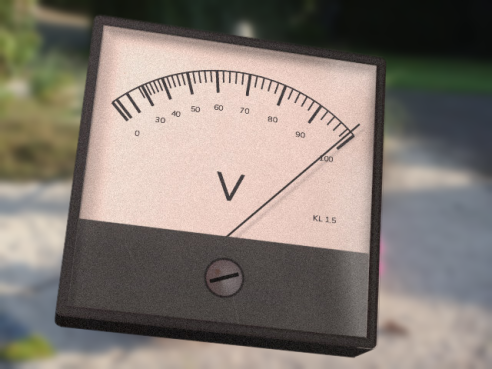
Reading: V 99
